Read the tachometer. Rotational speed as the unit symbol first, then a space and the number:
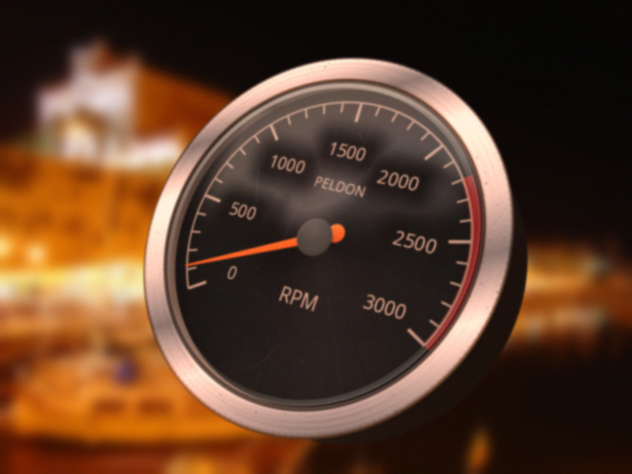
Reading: rpm 100
